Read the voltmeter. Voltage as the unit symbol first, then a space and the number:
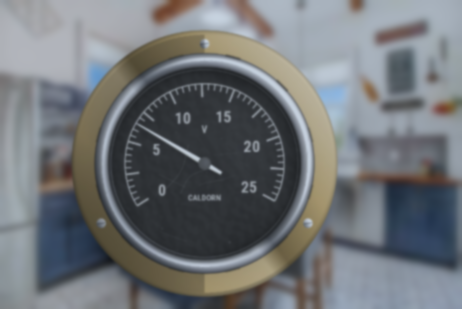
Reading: V 6.5
